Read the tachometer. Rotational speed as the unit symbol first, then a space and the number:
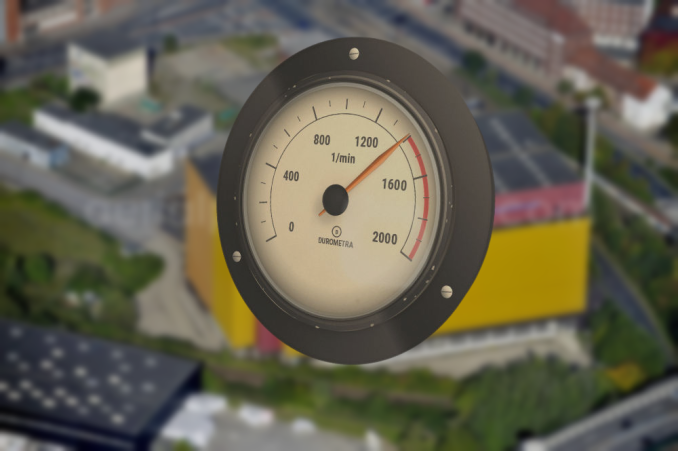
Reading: rpm 1400
